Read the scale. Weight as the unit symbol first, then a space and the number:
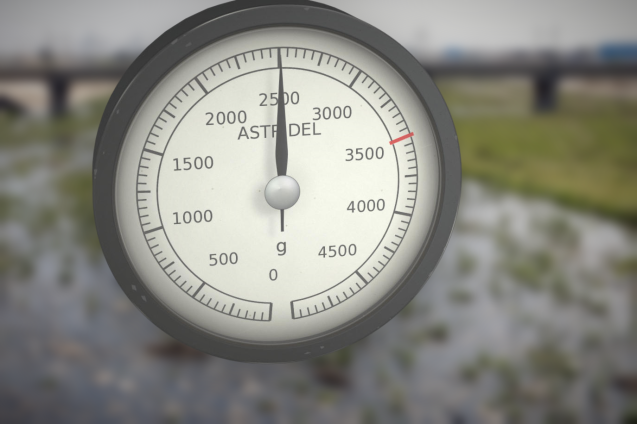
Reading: g 2500
